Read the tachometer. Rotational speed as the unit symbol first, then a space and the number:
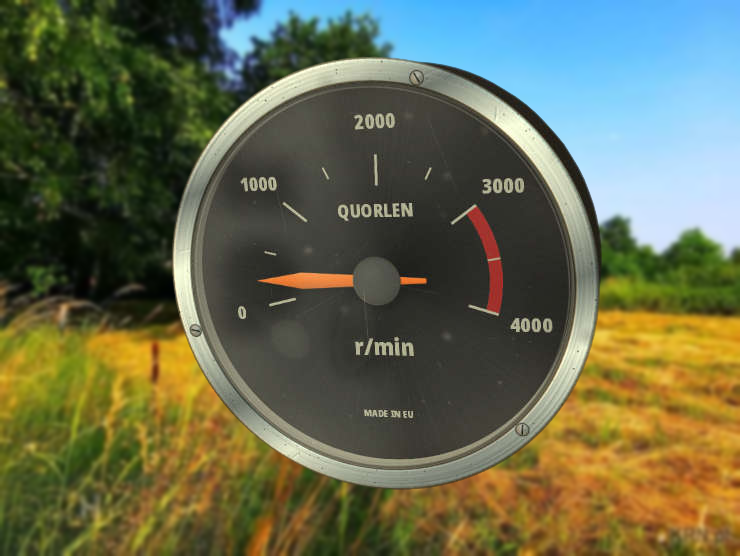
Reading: rpm 250
